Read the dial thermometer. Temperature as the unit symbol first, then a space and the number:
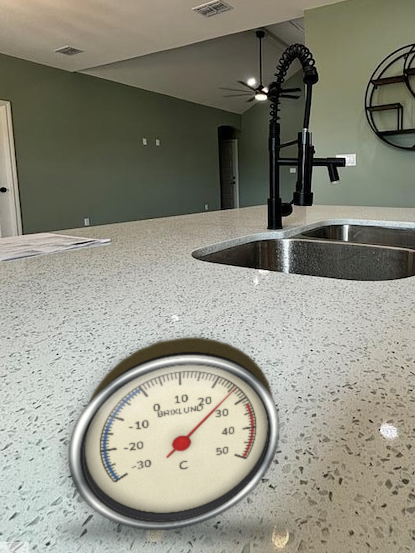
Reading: °C 25
